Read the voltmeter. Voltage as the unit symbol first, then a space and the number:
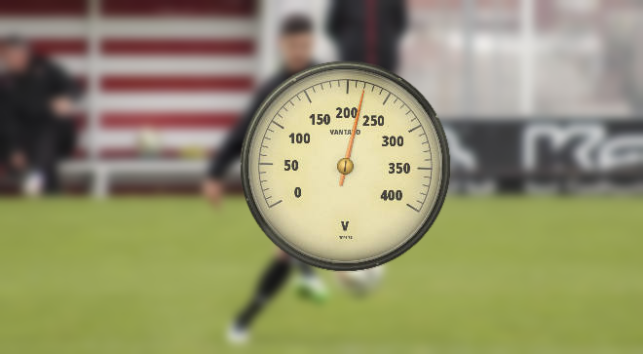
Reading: V 220
